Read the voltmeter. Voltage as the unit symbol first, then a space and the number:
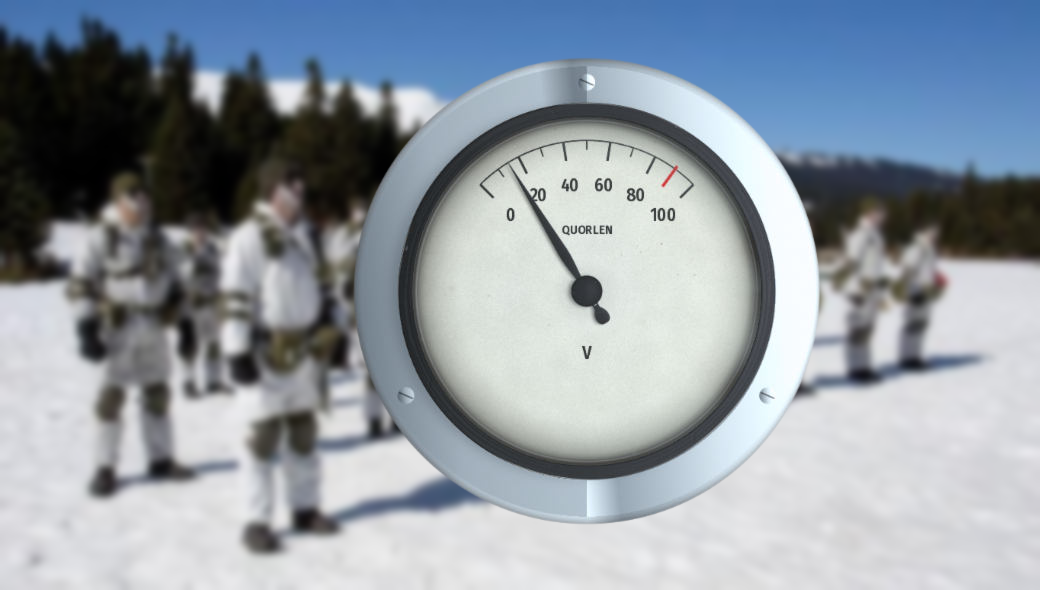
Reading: V 15
